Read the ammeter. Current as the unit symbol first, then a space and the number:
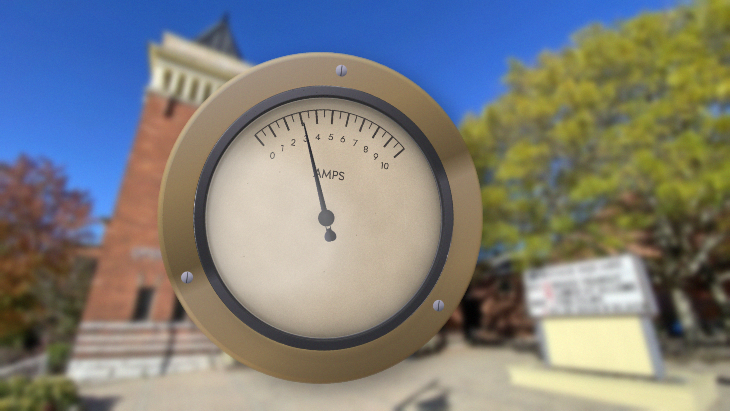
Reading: A 3
